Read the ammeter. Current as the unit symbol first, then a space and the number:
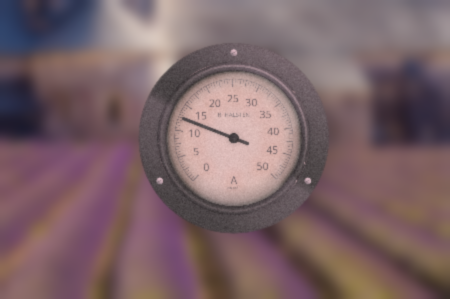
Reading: A 12.5
